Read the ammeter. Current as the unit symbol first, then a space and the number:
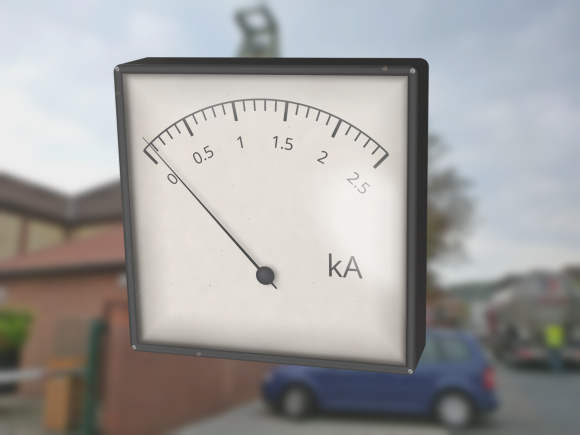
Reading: kA 0.1
